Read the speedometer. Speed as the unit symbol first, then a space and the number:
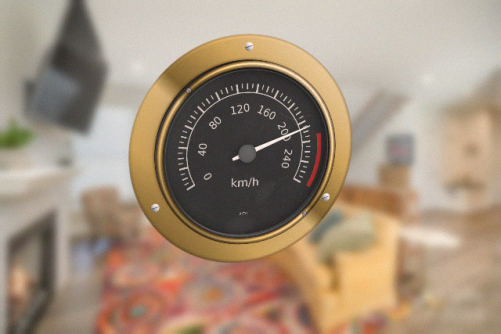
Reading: km/h 205
